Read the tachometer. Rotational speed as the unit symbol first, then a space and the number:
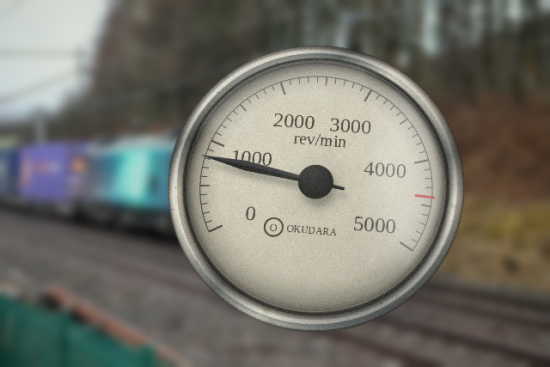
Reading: rpm 800
